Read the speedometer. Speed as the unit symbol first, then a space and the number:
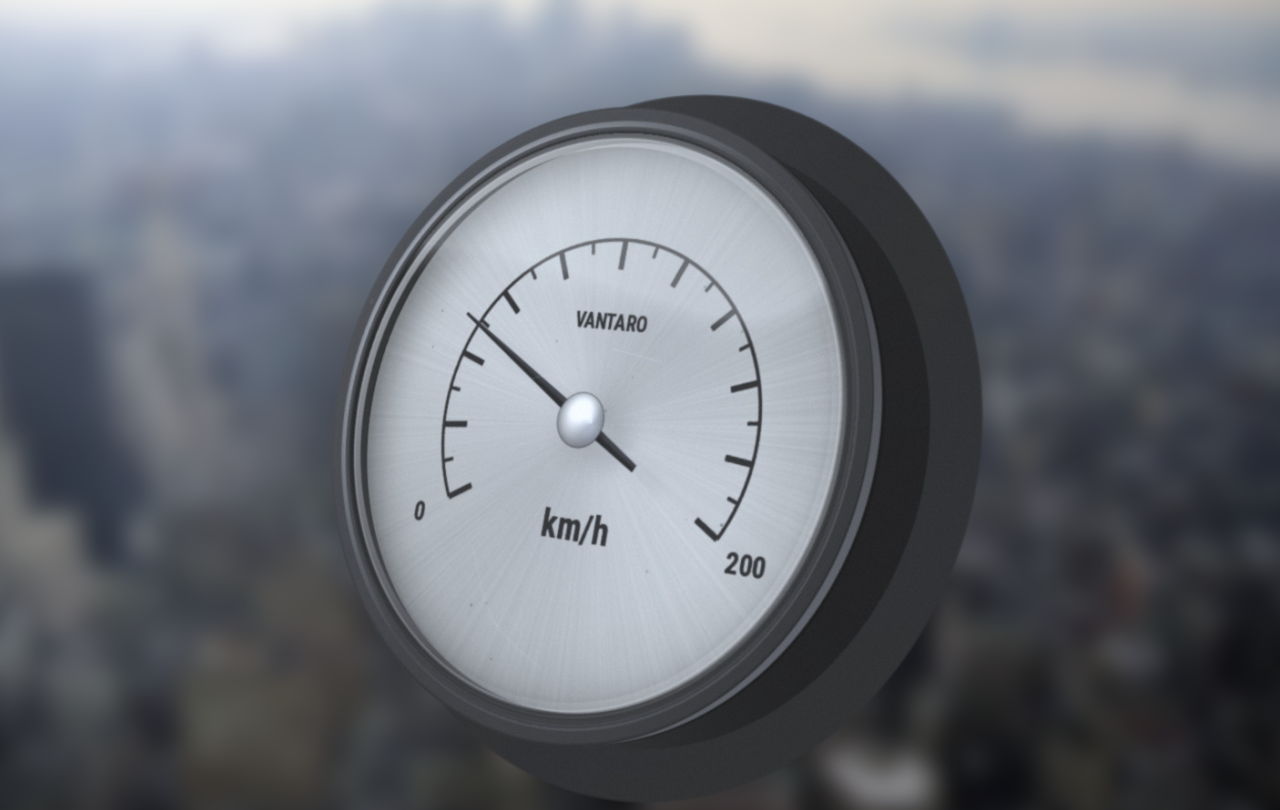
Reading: km/h 50
